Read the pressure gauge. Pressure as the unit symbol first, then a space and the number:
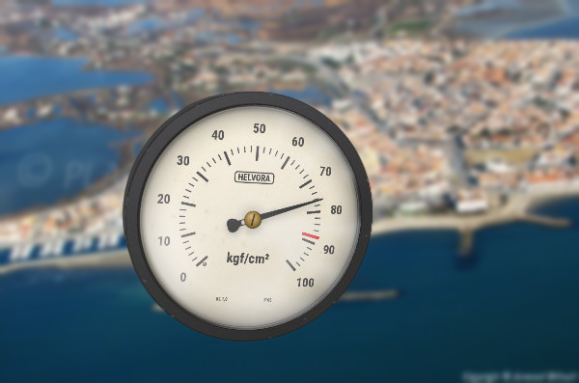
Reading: kg/cm² 76
